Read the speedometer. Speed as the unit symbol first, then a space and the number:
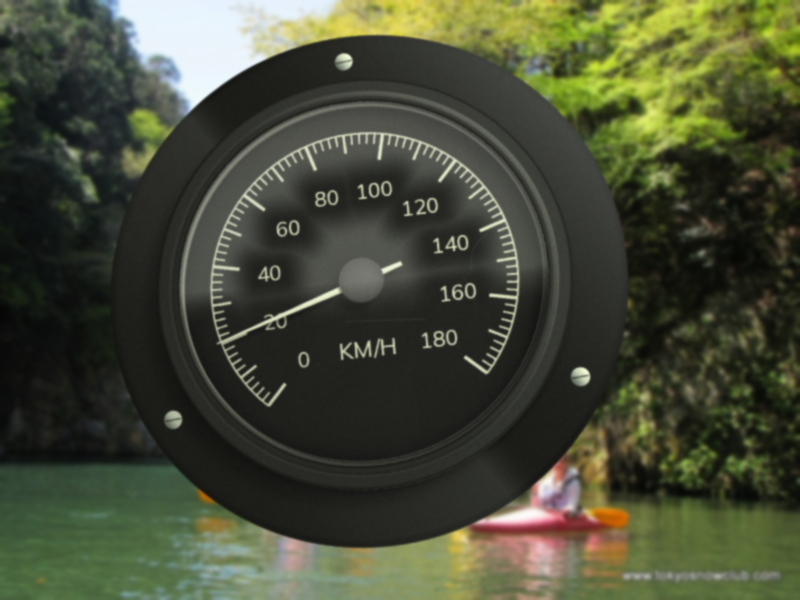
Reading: km/h 20
